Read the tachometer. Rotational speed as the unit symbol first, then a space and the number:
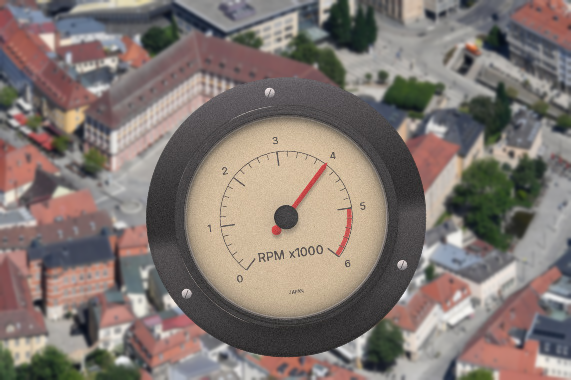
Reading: rpm 4000
